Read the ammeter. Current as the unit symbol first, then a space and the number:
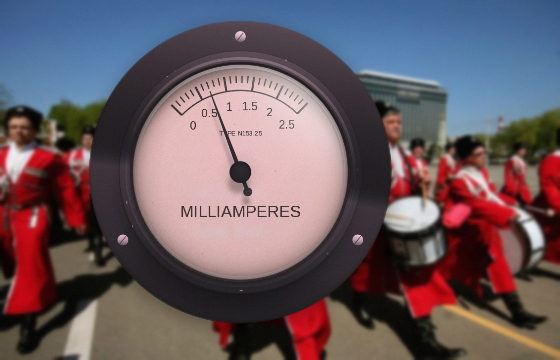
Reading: mA 0.7
